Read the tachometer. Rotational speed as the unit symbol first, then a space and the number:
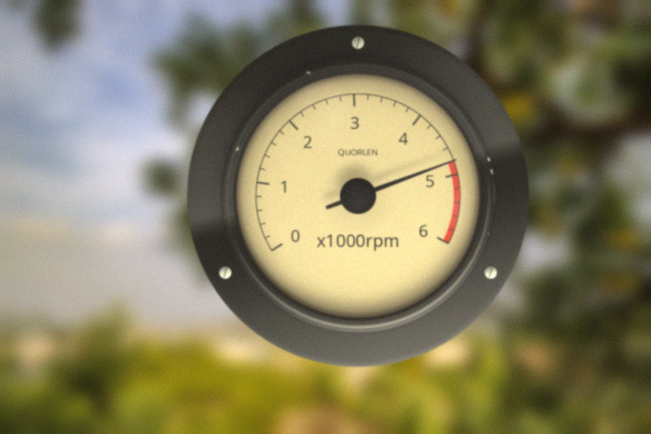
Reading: rpm 4800
